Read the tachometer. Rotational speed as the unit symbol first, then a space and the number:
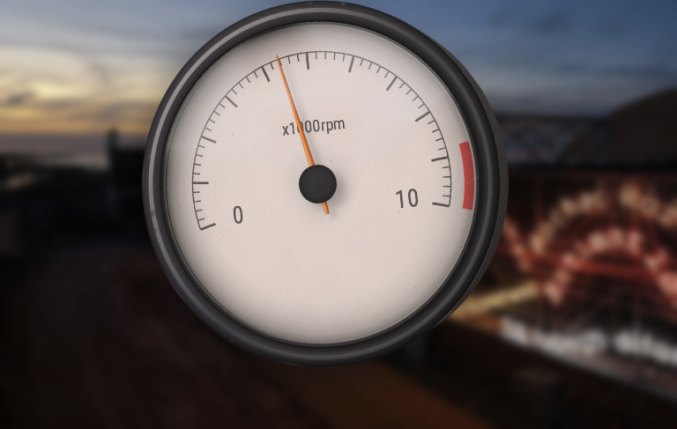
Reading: rpm 4400
